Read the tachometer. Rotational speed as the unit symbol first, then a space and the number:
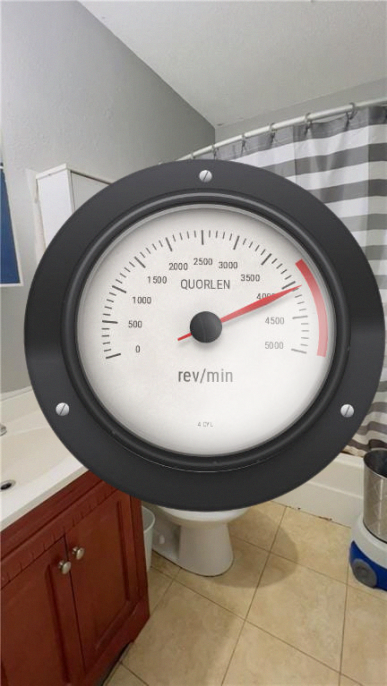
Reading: rpm 4100
